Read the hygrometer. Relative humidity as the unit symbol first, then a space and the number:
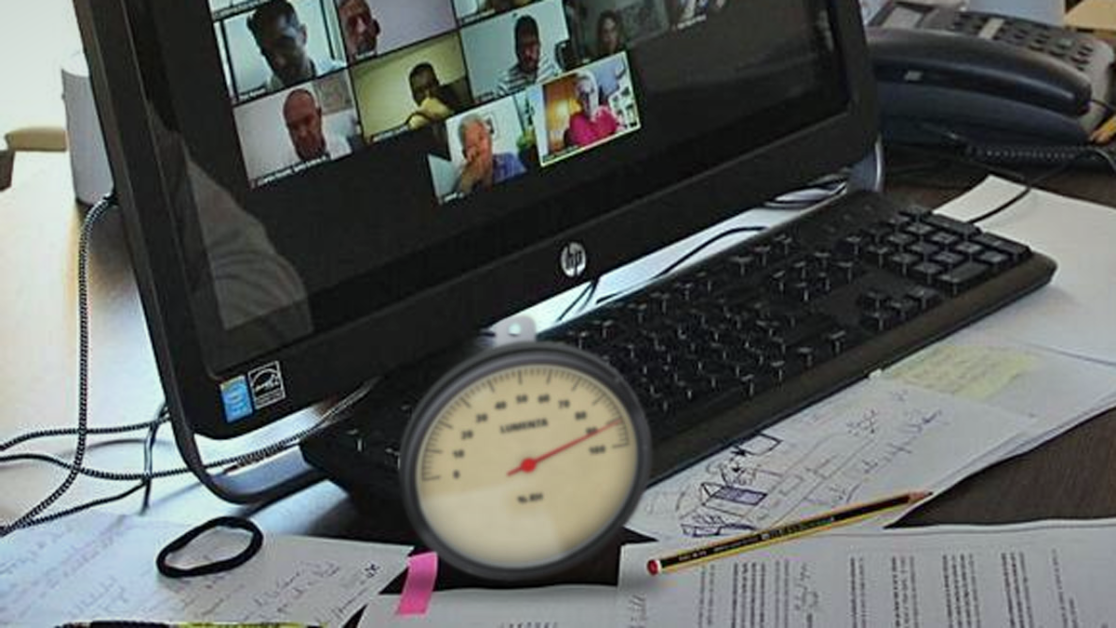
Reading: % 90
